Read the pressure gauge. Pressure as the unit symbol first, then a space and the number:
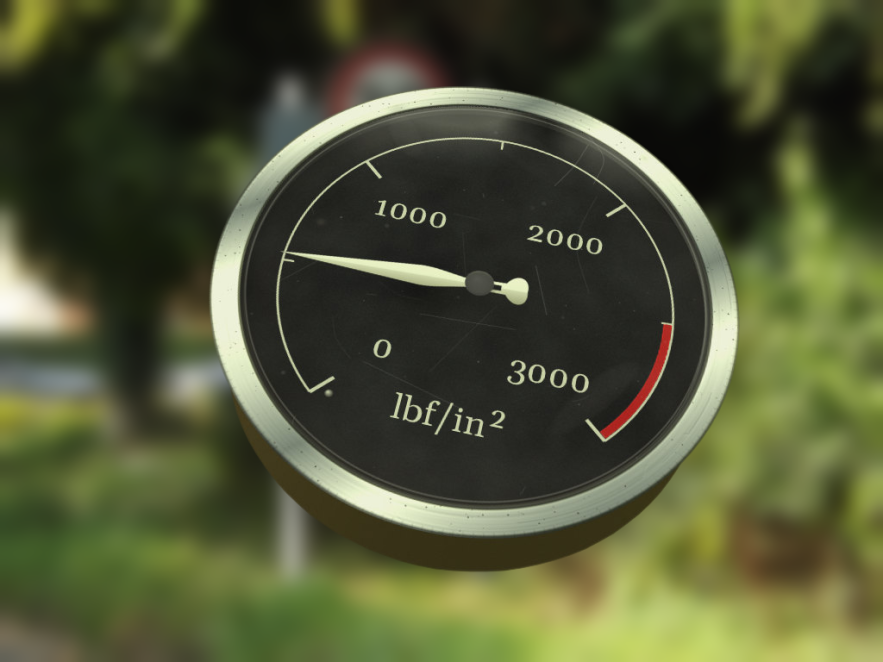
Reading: psi 500
